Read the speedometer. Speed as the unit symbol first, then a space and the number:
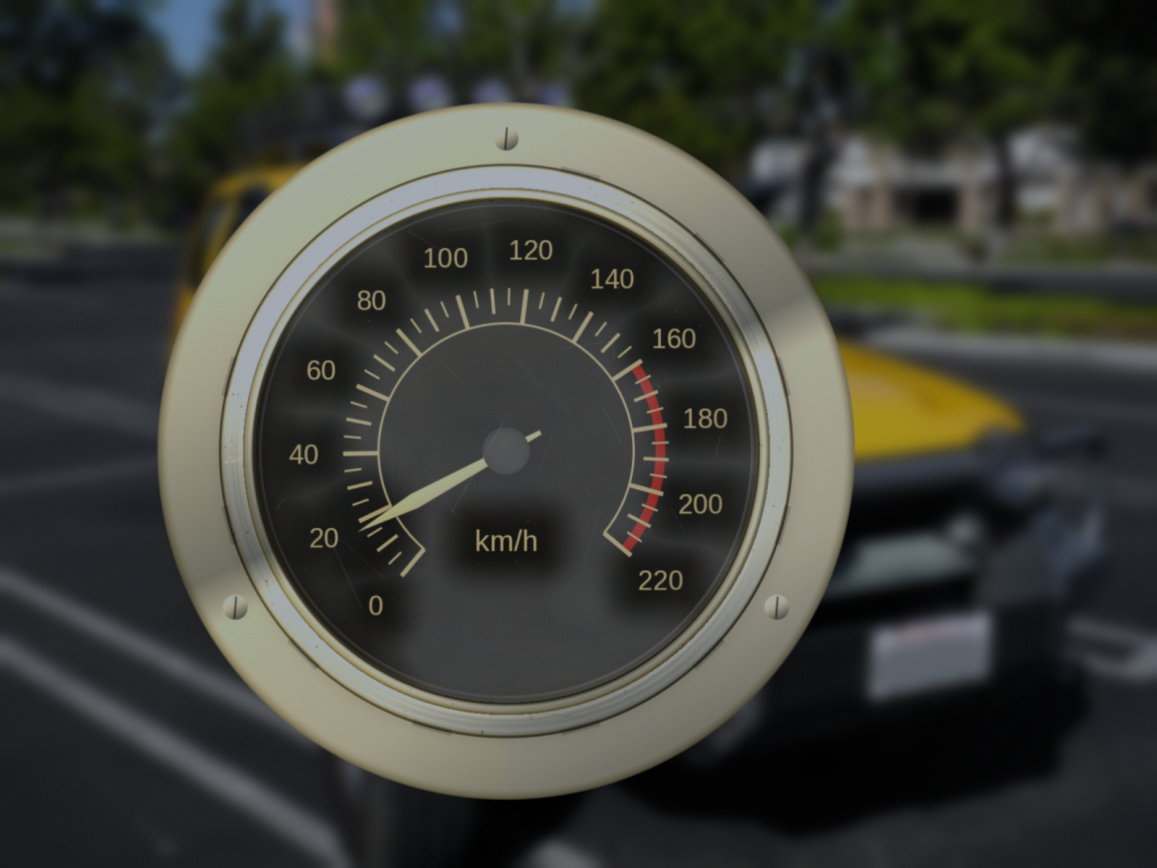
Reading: km/h 17.5
